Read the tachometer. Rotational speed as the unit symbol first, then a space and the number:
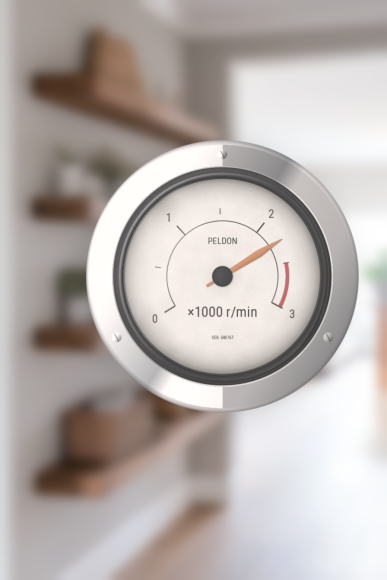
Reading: rpm 2250
